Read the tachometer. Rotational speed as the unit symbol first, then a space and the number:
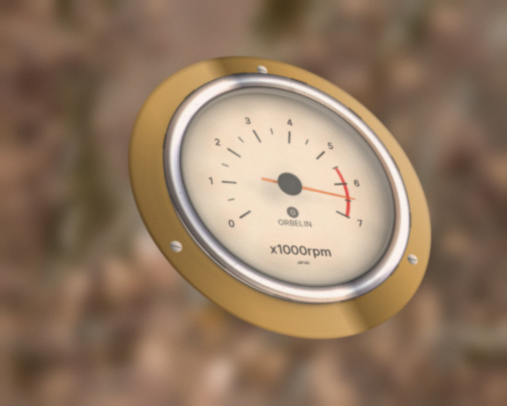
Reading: rpm 6500
